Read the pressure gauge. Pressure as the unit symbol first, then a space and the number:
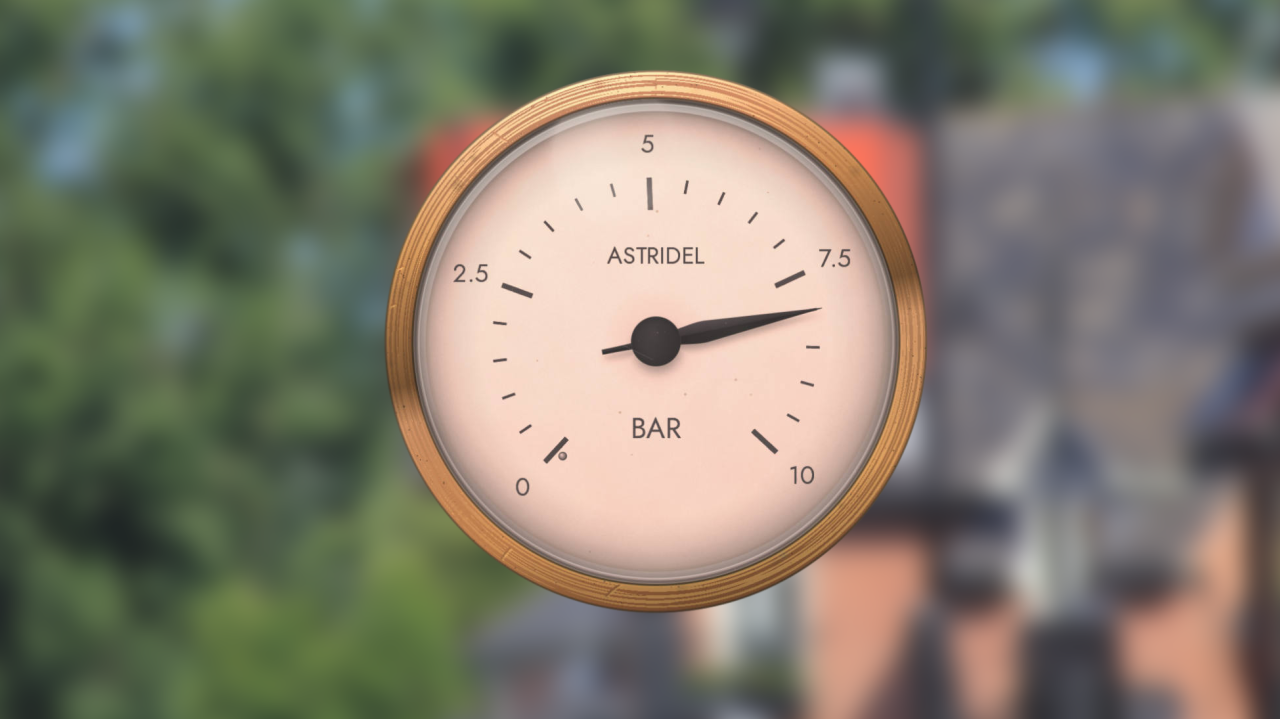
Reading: bar 8
